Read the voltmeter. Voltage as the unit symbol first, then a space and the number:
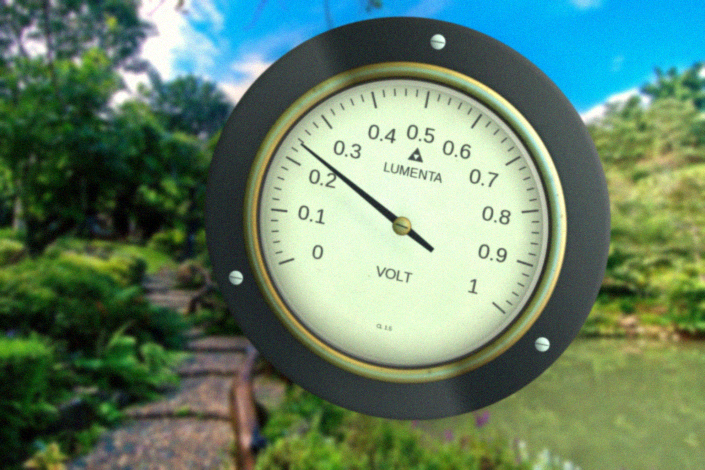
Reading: V 0.24
